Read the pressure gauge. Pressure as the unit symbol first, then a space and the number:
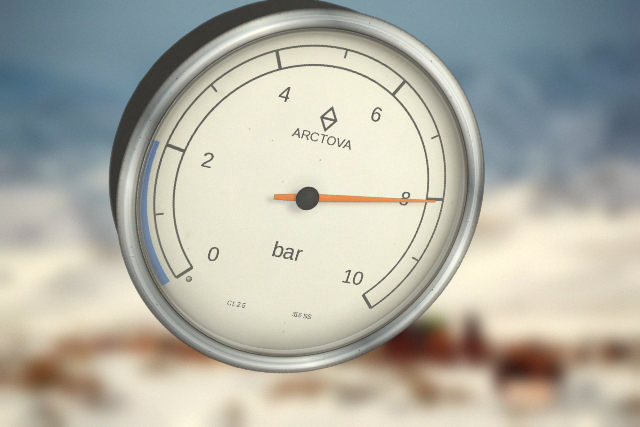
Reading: bar 8
